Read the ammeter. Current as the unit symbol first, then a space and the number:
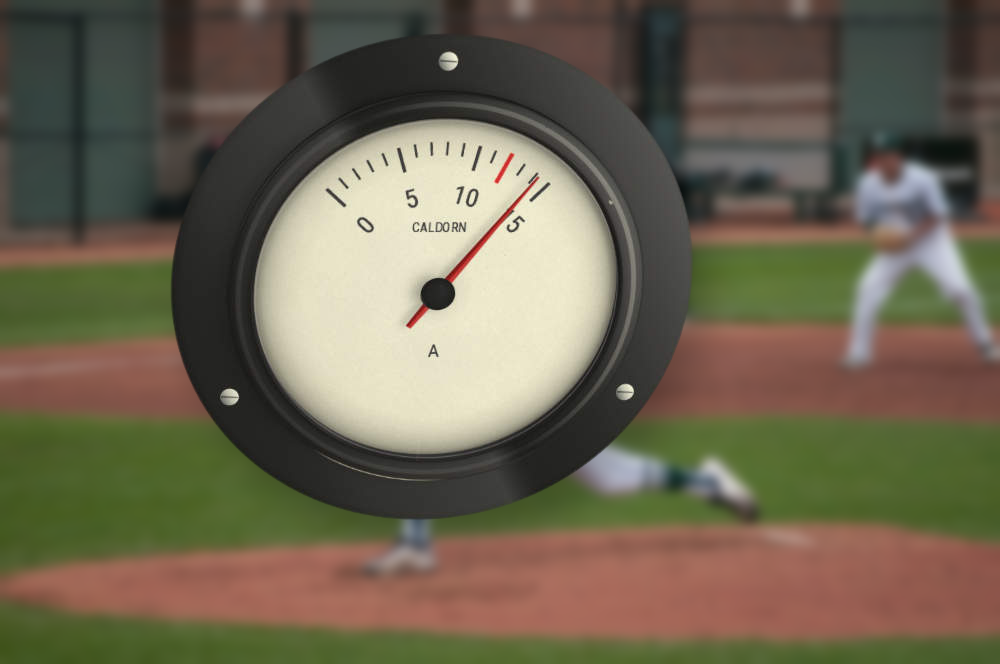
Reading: A 14
